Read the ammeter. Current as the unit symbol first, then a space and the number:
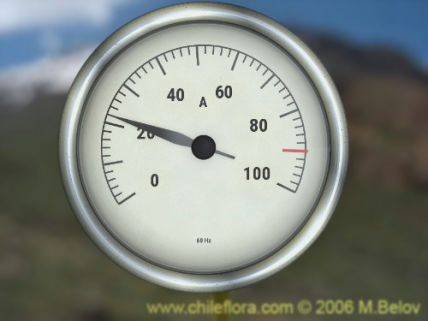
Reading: A 22
